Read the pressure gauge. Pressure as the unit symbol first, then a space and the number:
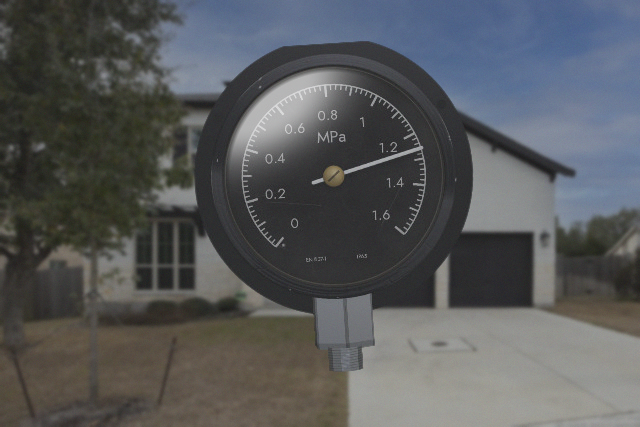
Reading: MPa 1.26
